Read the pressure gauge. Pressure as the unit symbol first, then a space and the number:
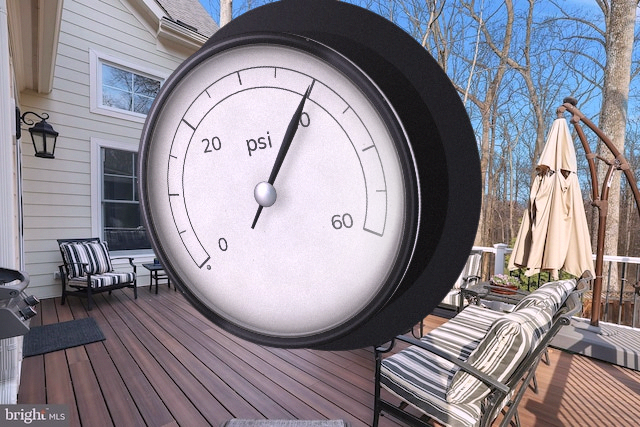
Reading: psi 40
